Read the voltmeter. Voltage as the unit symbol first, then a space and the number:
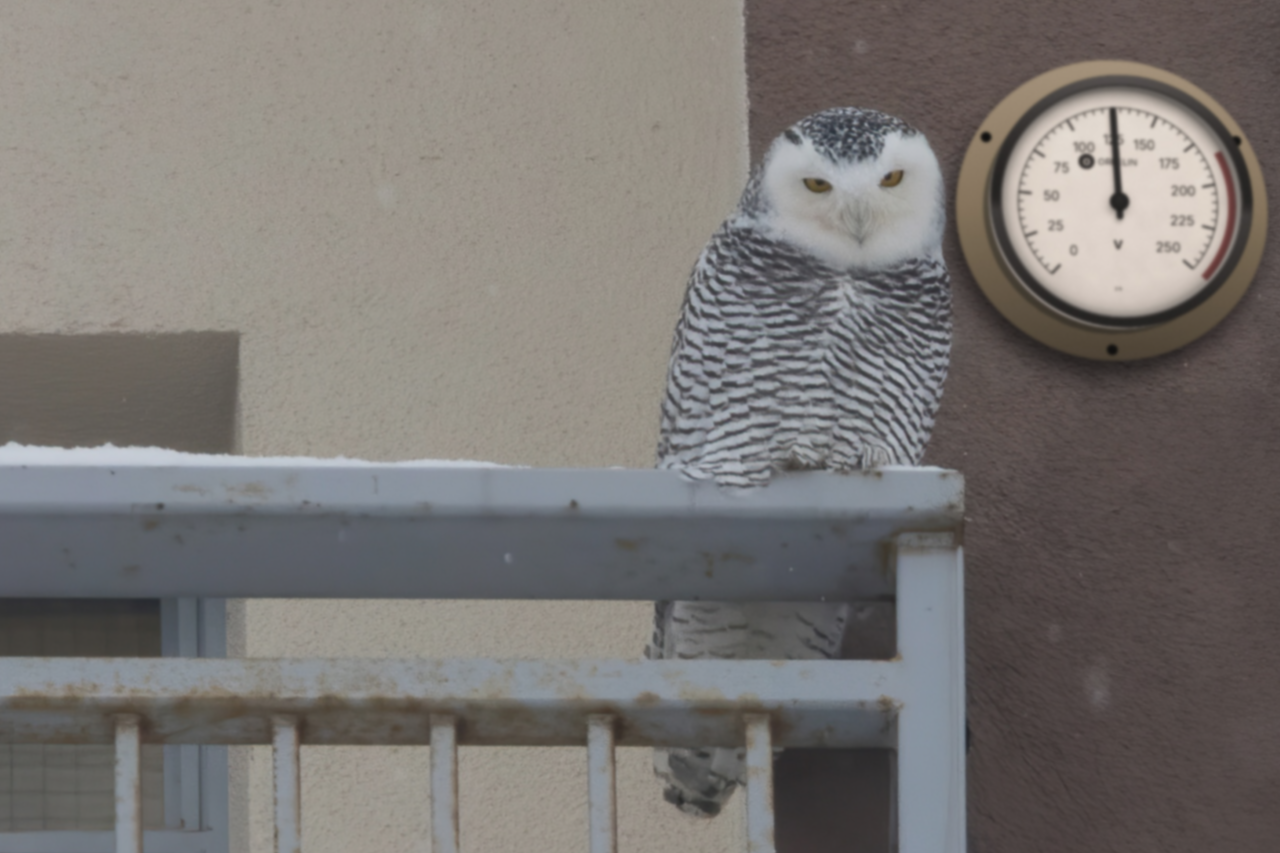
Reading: V 125
